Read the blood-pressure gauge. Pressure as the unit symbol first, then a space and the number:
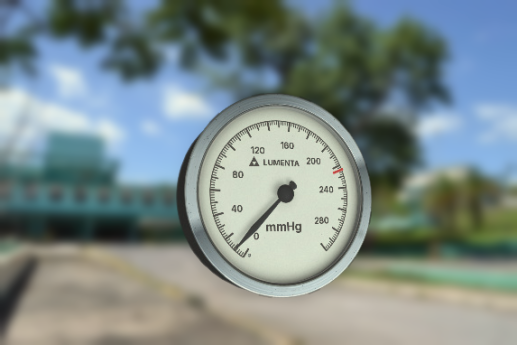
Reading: mmHg 10
